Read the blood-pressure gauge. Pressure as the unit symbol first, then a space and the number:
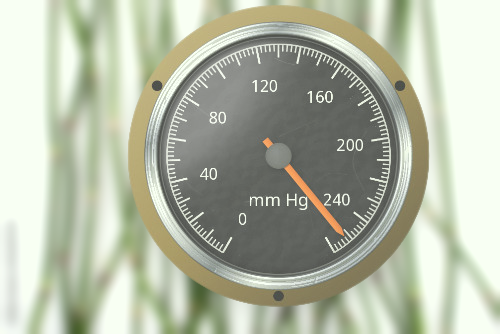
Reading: mmHg 252
